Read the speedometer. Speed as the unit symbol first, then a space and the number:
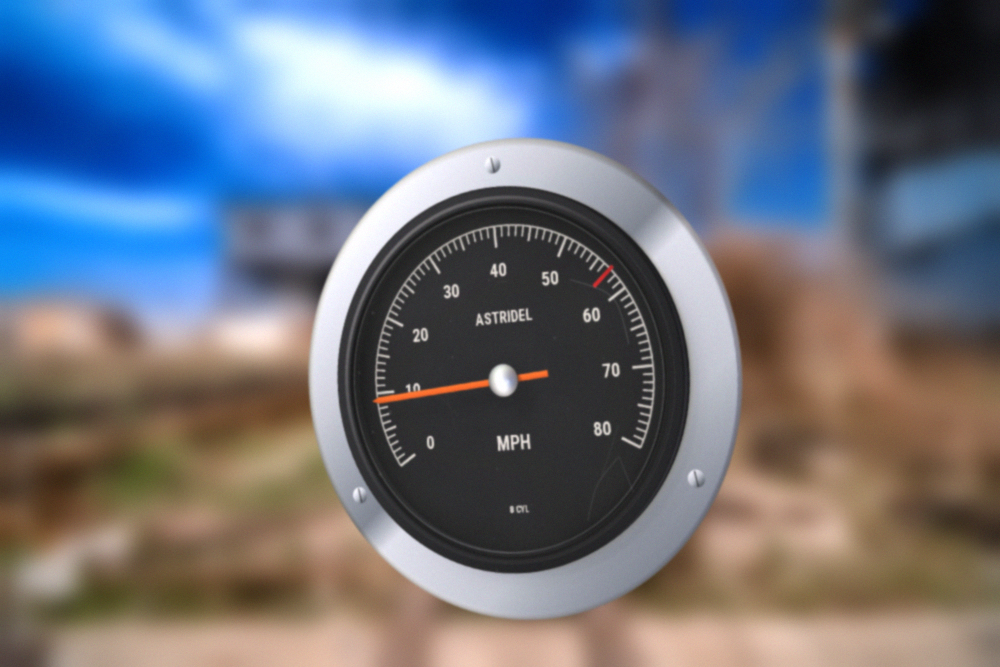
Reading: mph 9
